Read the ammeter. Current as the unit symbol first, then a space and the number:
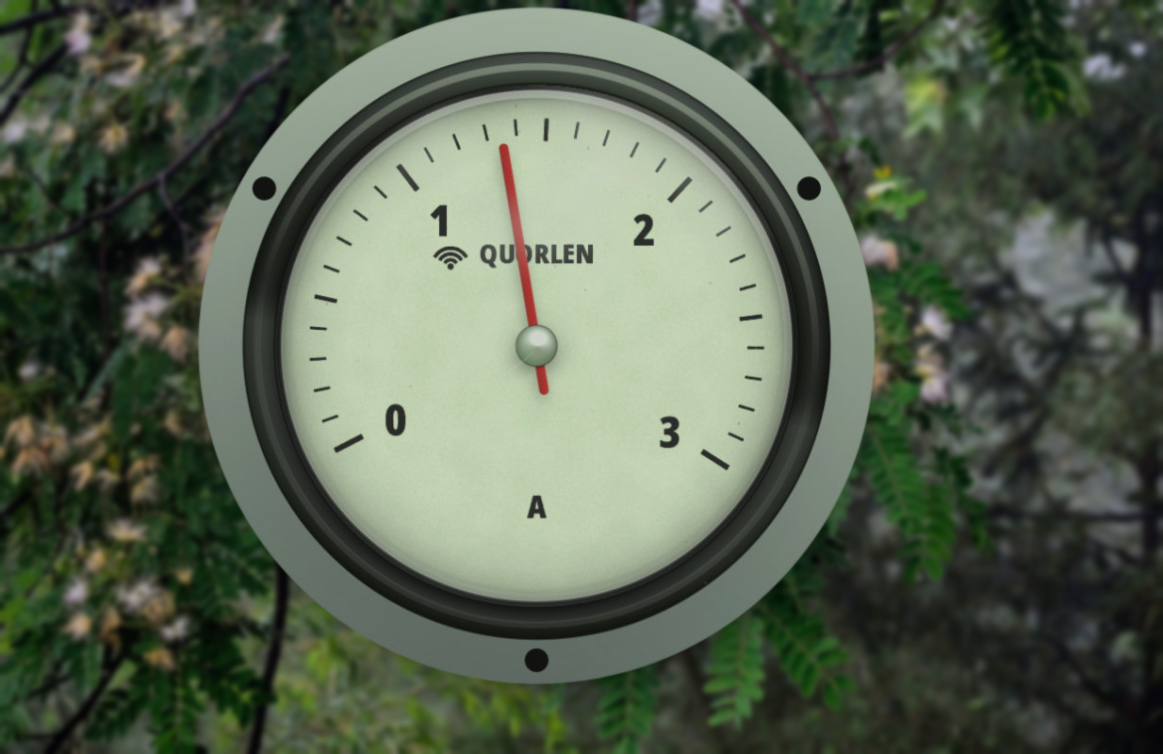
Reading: A 1.35
